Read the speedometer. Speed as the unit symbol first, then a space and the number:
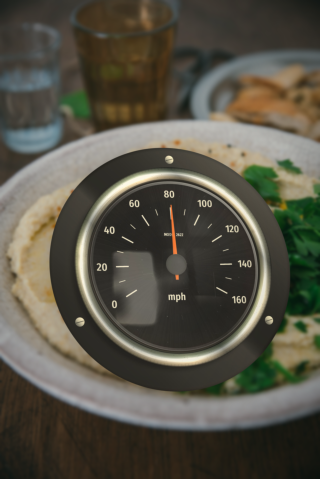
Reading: mph 80
